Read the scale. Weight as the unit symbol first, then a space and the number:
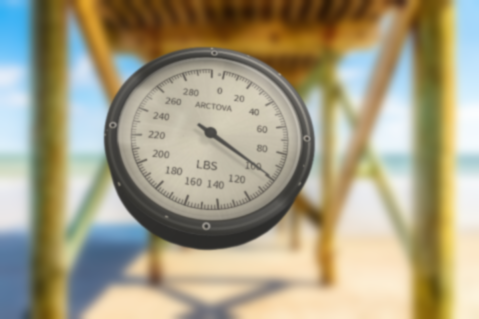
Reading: lb 100
